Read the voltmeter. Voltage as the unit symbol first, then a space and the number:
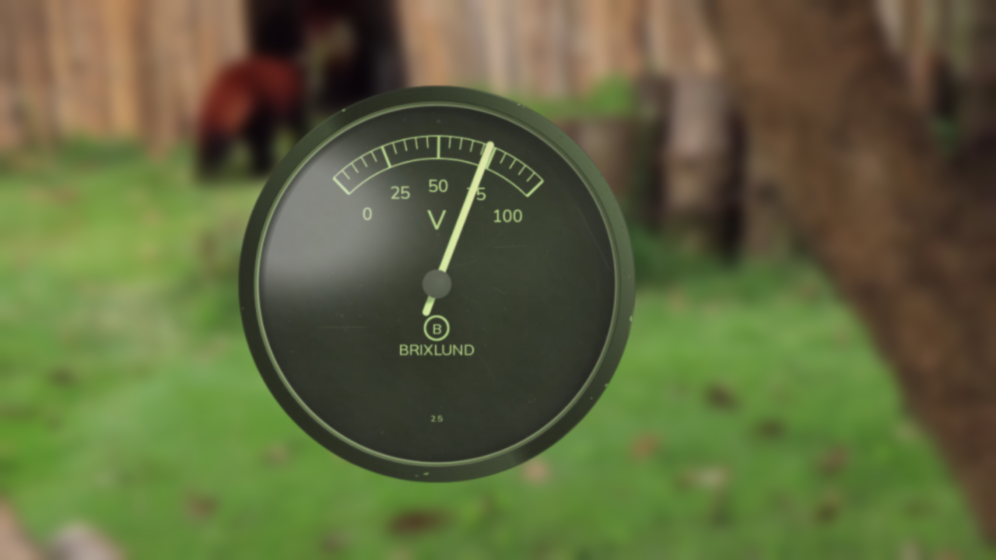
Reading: V 72.5
